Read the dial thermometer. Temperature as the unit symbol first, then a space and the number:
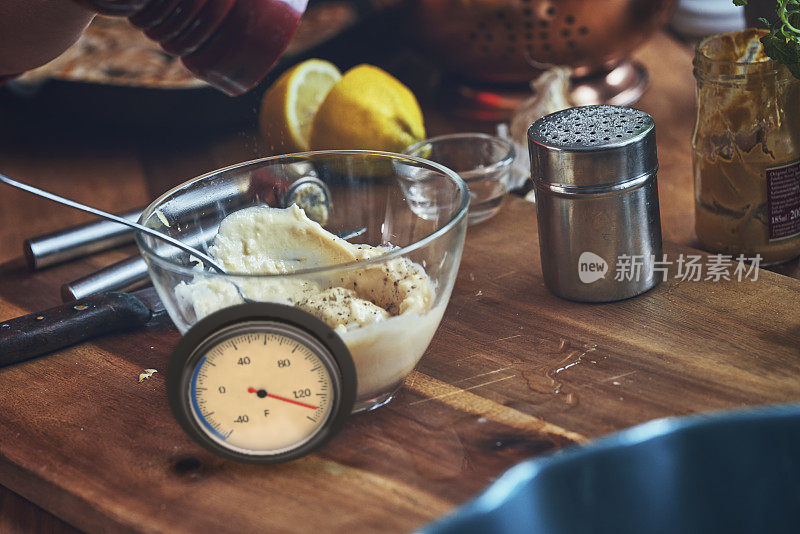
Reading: °F 130
